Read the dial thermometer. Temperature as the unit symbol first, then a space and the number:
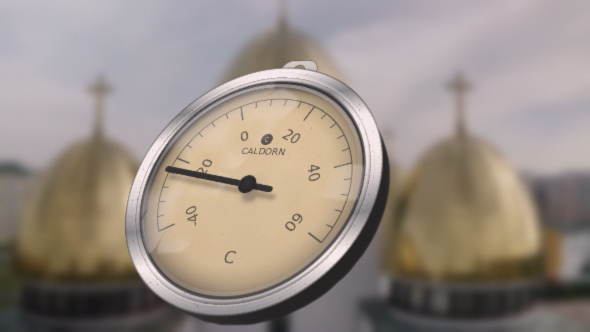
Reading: °C -24
